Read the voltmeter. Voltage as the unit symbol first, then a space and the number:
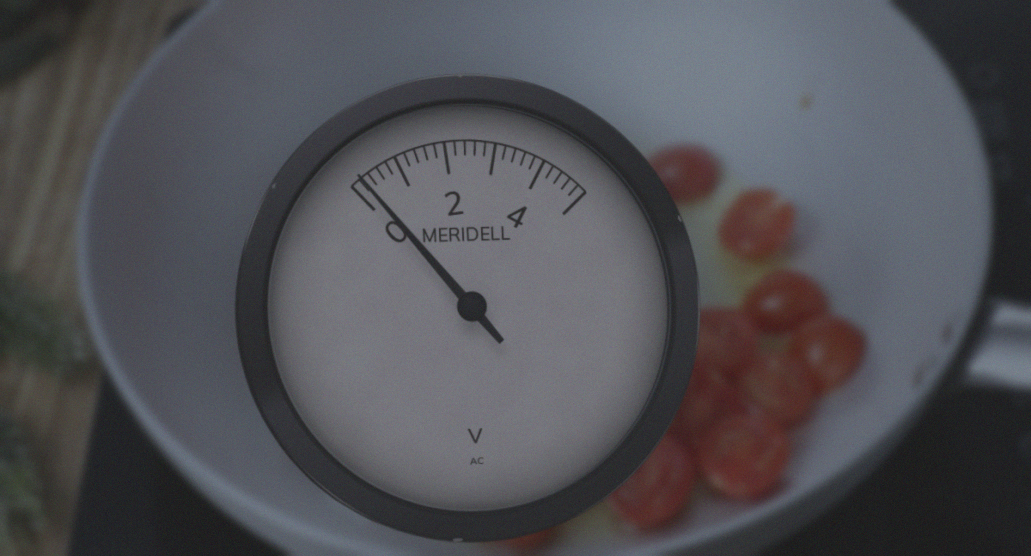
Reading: V 0.2
